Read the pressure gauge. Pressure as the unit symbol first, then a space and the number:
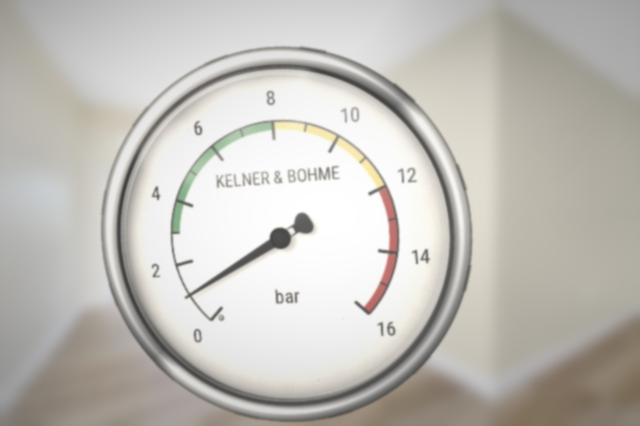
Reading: bar 1
